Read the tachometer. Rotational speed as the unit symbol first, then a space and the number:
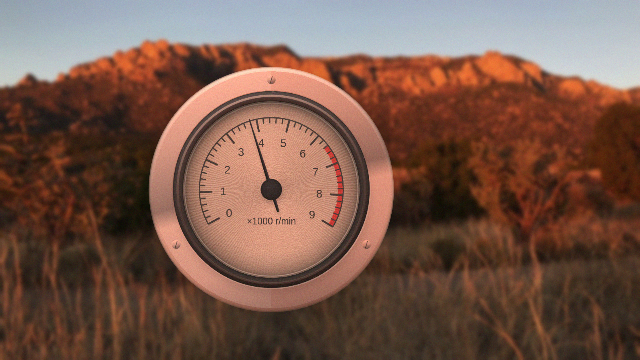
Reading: rpm 3800
